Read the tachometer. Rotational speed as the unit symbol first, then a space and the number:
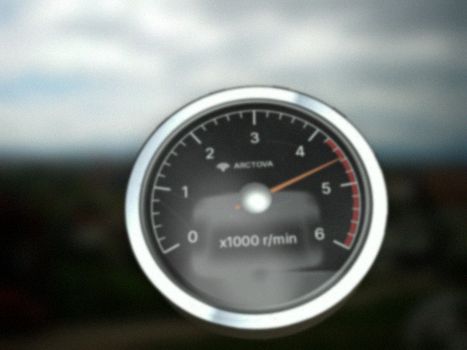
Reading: rpm 4600
